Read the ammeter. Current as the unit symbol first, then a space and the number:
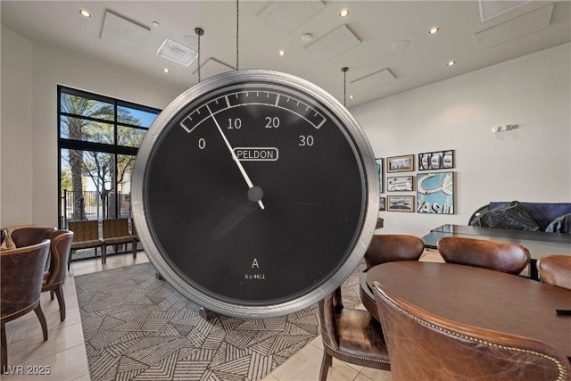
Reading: A 6
